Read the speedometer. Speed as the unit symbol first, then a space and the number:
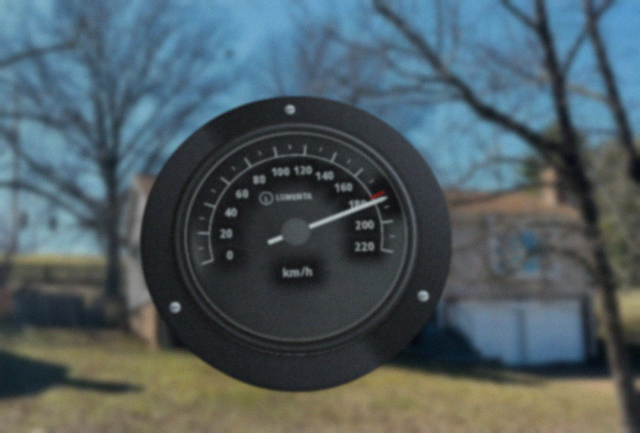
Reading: km/h 185
